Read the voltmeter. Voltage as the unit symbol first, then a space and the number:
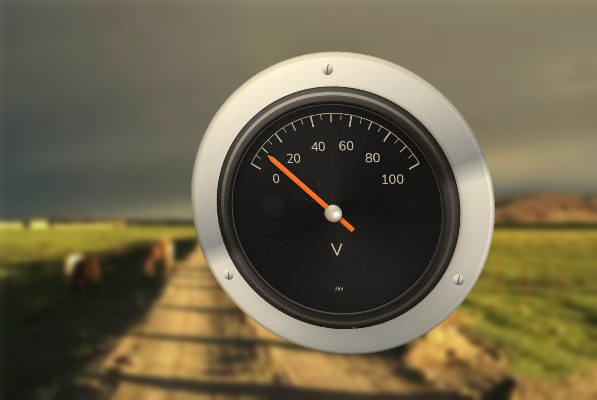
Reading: V 10
